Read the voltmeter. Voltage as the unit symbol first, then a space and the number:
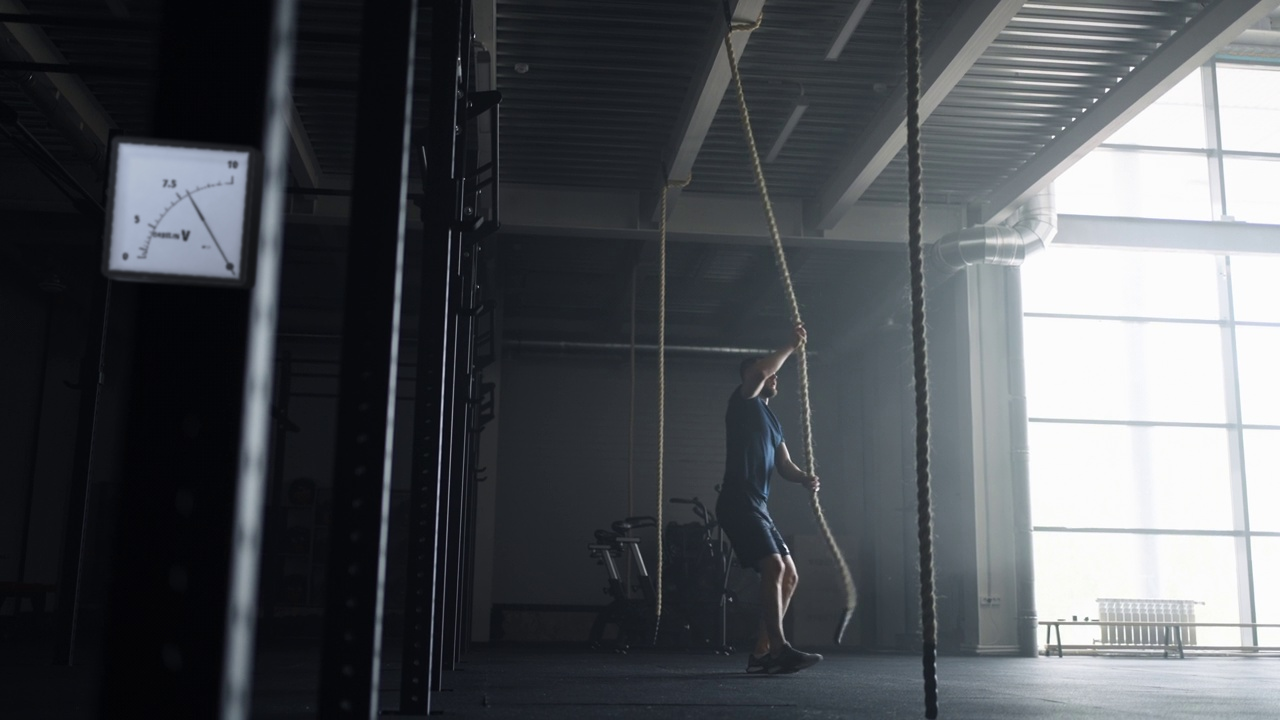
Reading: V 8
